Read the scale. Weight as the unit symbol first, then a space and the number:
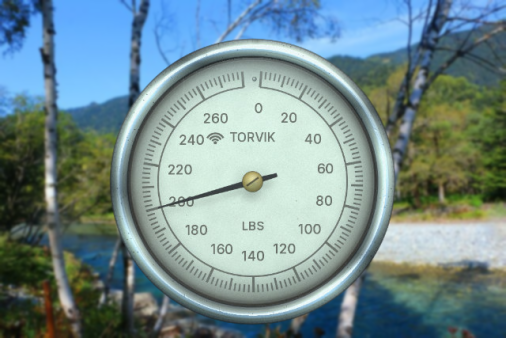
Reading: lb 200
